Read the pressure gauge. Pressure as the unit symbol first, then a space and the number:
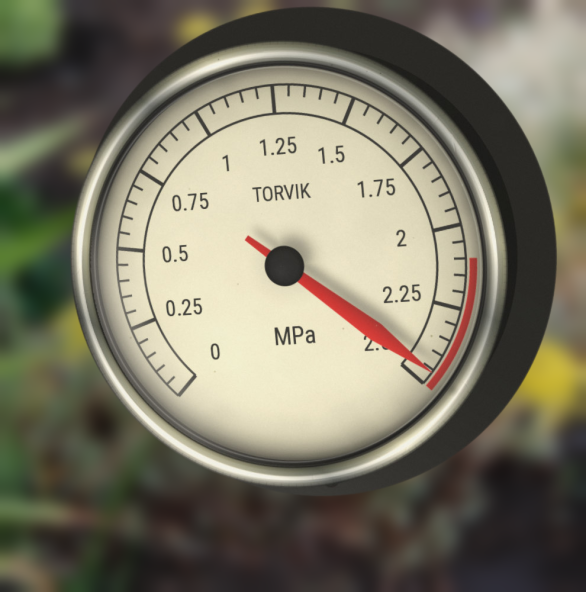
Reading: MPa 2.45
